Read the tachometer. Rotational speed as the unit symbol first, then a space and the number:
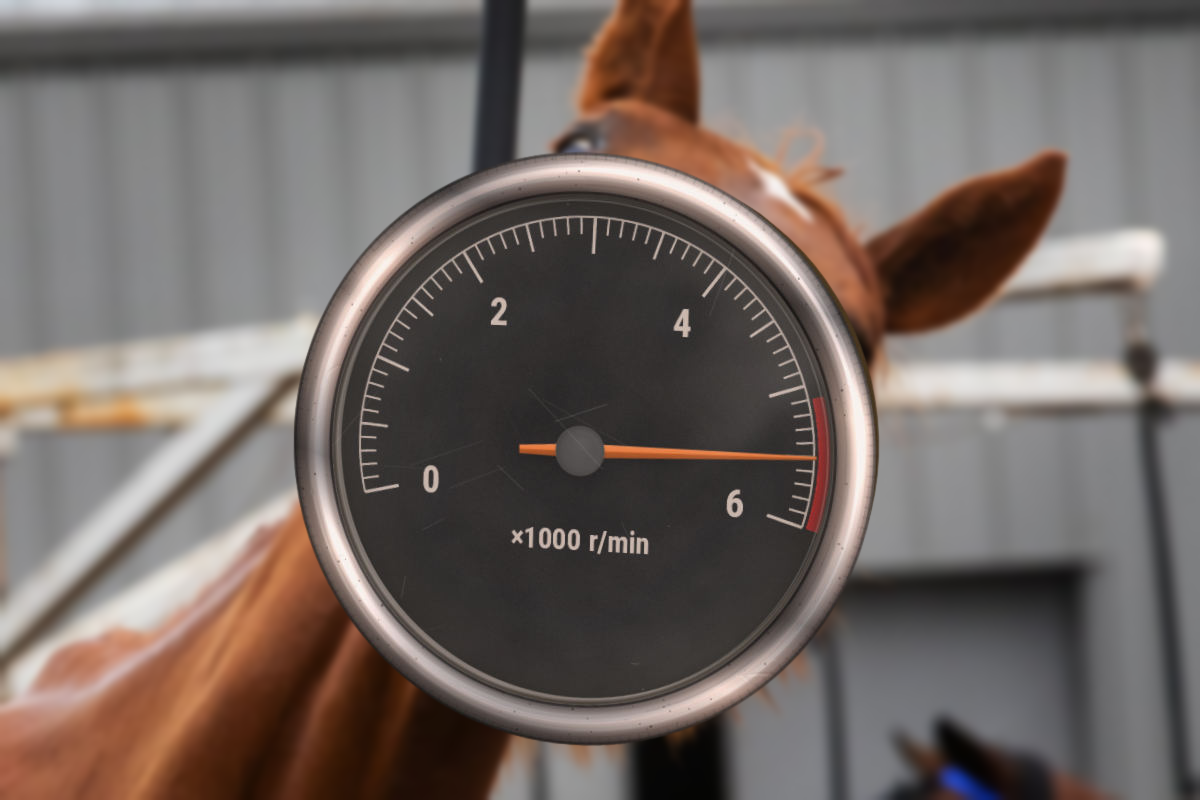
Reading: rpm 5500
